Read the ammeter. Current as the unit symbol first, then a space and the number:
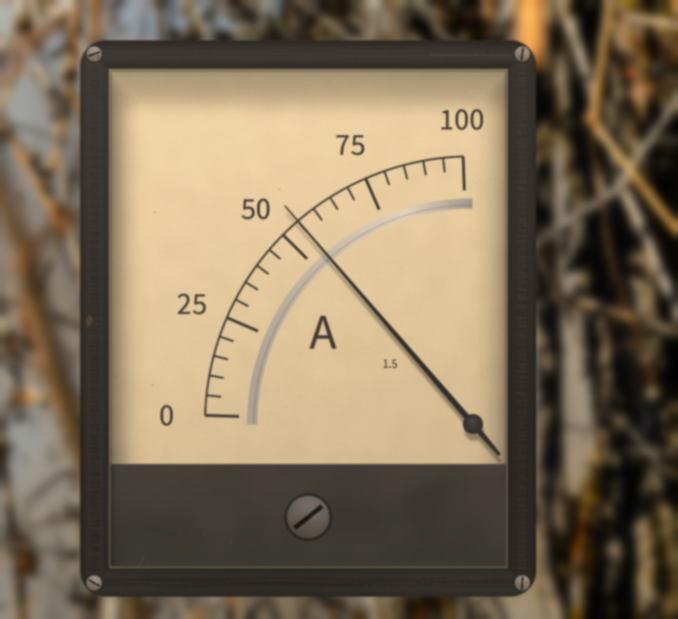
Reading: A 55
